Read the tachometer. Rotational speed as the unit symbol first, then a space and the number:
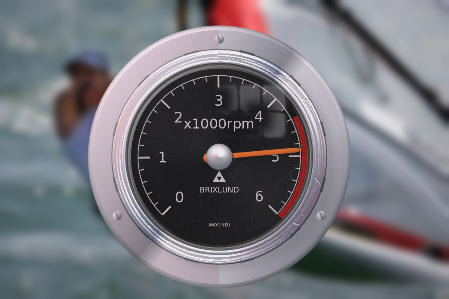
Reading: rpm 4900
